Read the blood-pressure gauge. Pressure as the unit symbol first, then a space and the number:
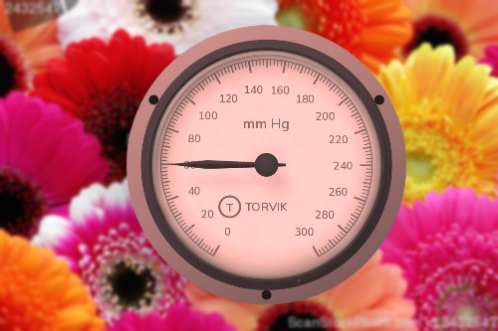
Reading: mmHg 60
